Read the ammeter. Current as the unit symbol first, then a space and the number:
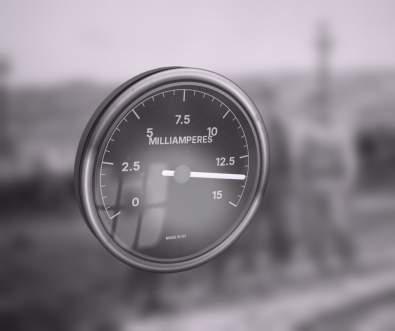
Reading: mA 13.5
